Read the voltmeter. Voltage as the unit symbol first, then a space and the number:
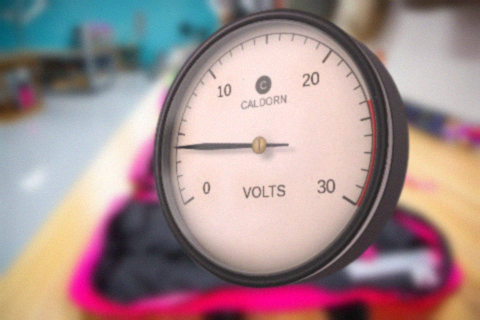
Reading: V 4
